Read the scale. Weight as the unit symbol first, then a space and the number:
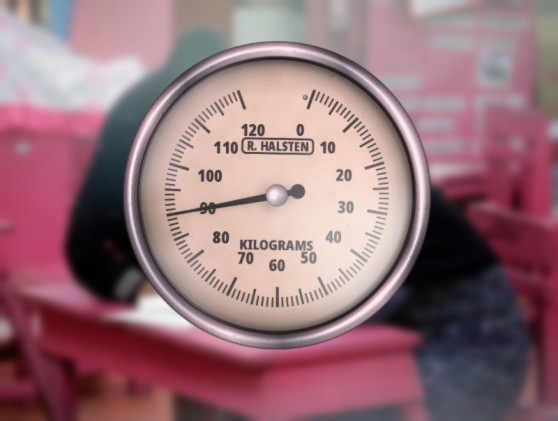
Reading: kg 90
